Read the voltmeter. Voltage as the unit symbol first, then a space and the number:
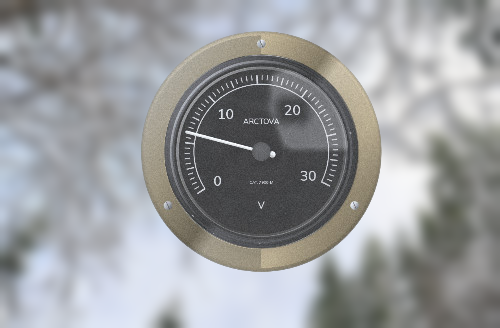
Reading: V 6
